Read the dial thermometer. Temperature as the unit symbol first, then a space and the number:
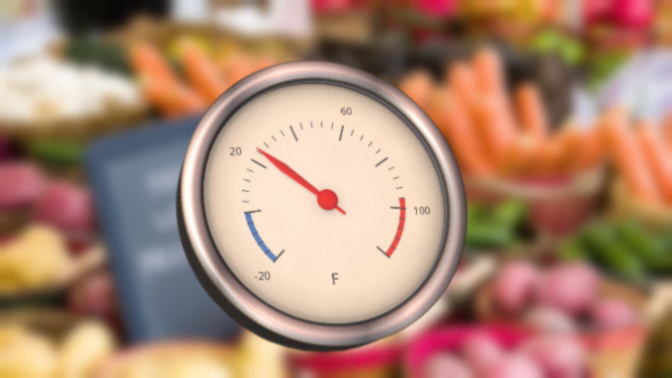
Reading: °F 24
